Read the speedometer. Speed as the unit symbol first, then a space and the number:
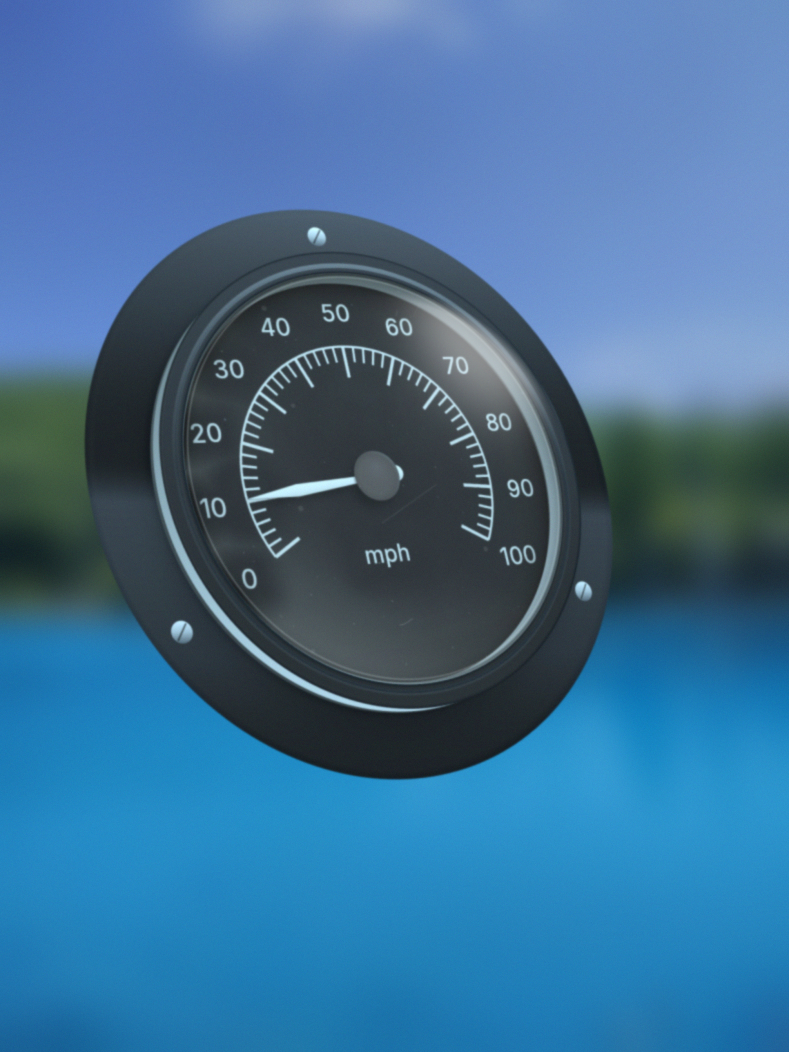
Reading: mph 10
